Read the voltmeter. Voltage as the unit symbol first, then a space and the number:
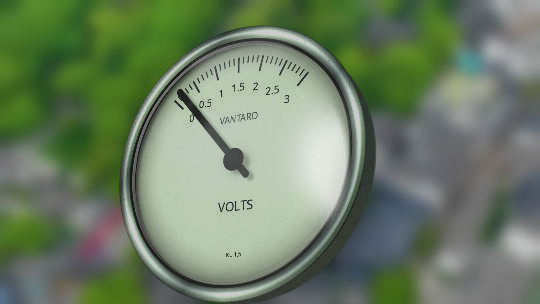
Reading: V 0.2
